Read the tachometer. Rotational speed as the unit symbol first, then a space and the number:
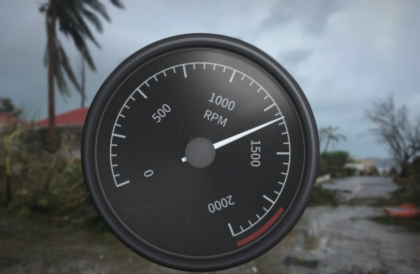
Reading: rpm 1325
